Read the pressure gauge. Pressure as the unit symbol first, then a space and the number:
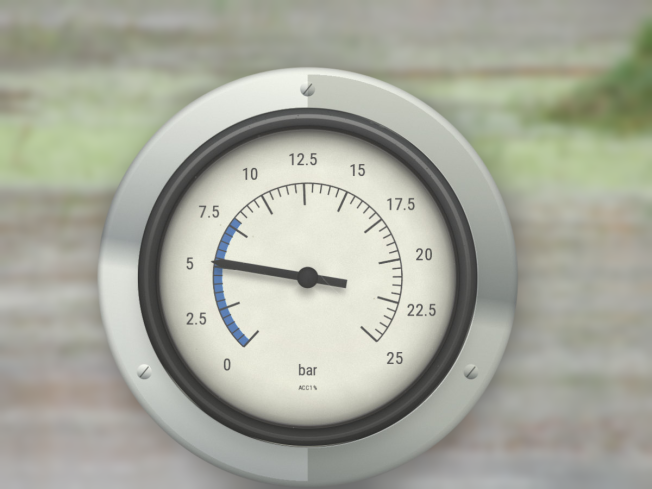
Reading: bar 5.25
